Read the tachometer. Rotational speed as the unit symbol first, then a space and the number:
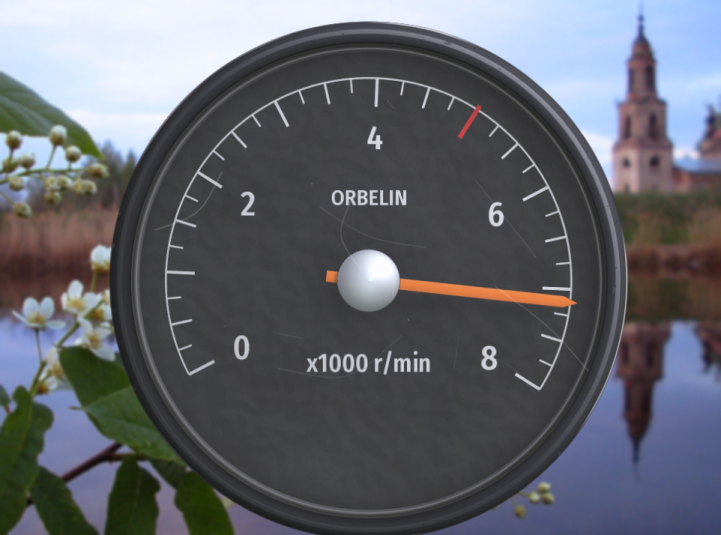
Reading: rpm 7125
